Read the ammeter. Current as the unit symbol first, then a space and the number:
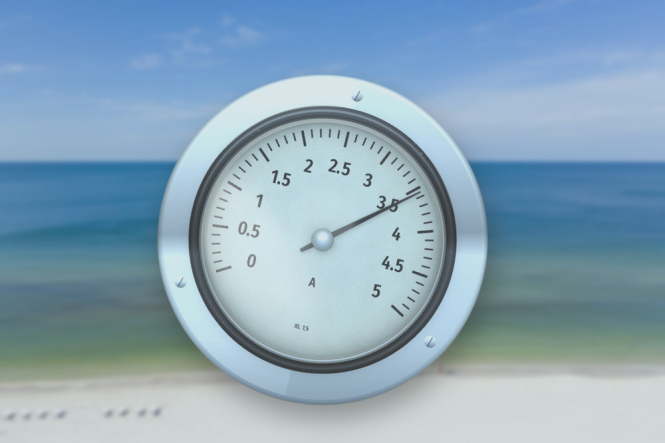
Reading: A 3.55
